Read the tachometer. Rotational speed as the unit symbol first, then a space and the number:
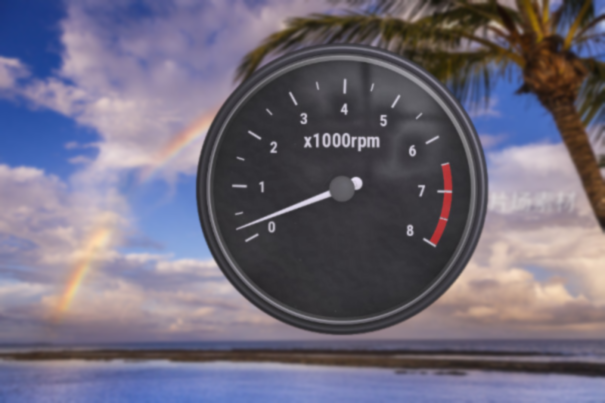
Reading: rpm 250
